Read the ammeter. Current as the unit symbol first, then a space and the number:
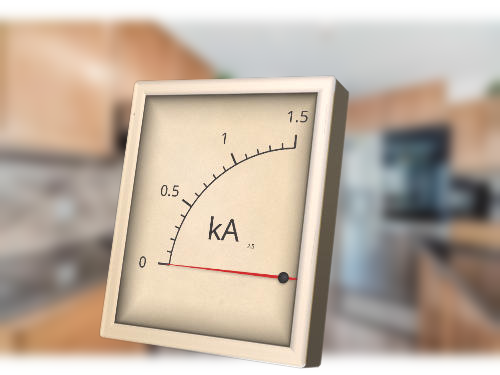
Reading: kA 0
